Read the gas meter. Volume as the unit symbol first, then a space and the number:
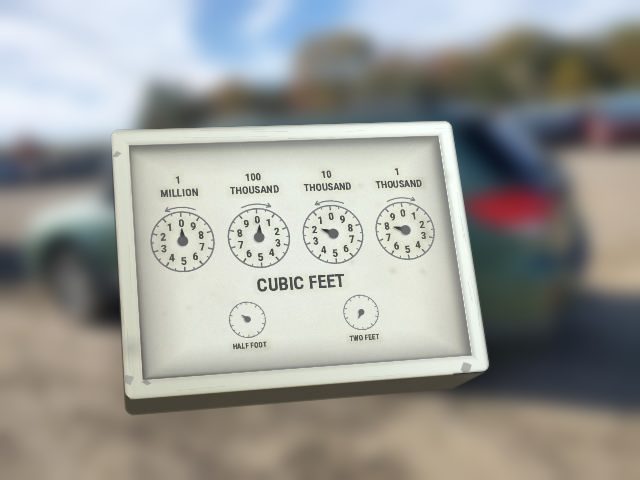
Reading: ft³ 1800
